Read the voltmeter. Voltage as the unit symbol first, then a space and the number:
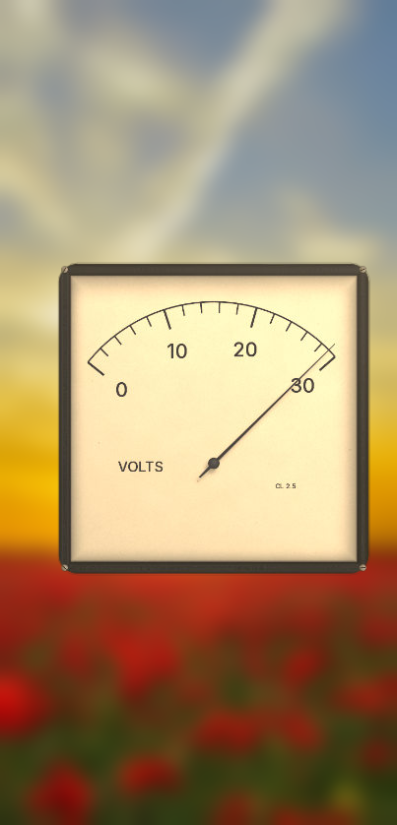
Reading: V 29
